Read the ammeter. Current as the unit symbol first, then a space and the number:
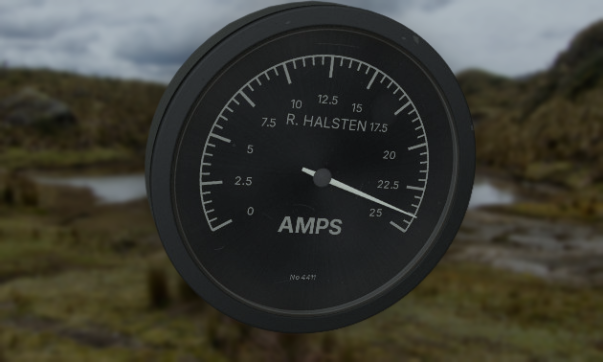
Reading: A 24
